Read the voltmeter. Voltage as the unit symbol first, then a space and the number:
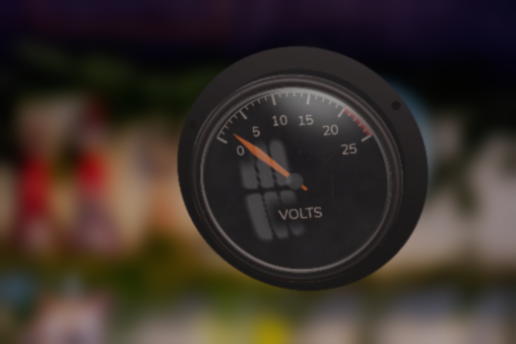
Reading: V 2
